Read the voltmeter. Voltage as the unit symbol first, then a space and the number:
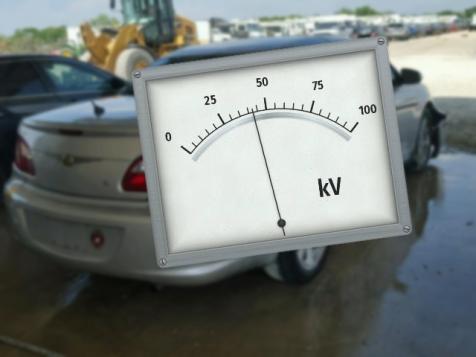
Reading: kV 42.5
